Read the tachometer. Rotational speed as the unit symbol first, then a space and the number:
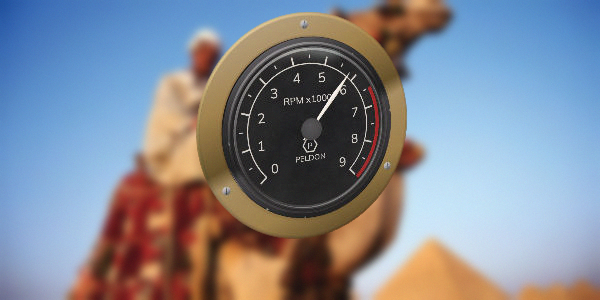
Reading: rpm 5750
